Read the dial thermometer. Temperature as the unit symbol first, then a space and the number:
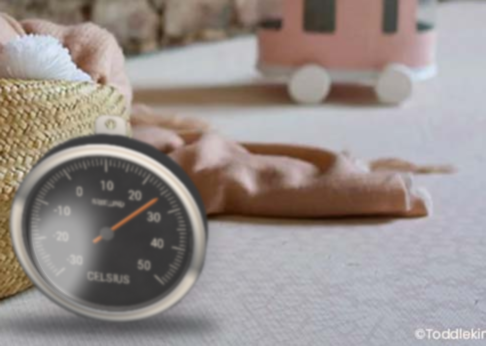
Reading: °C 25
